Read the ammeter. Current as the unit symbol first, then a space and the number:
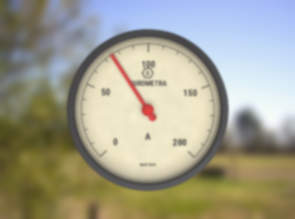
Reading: A 75
